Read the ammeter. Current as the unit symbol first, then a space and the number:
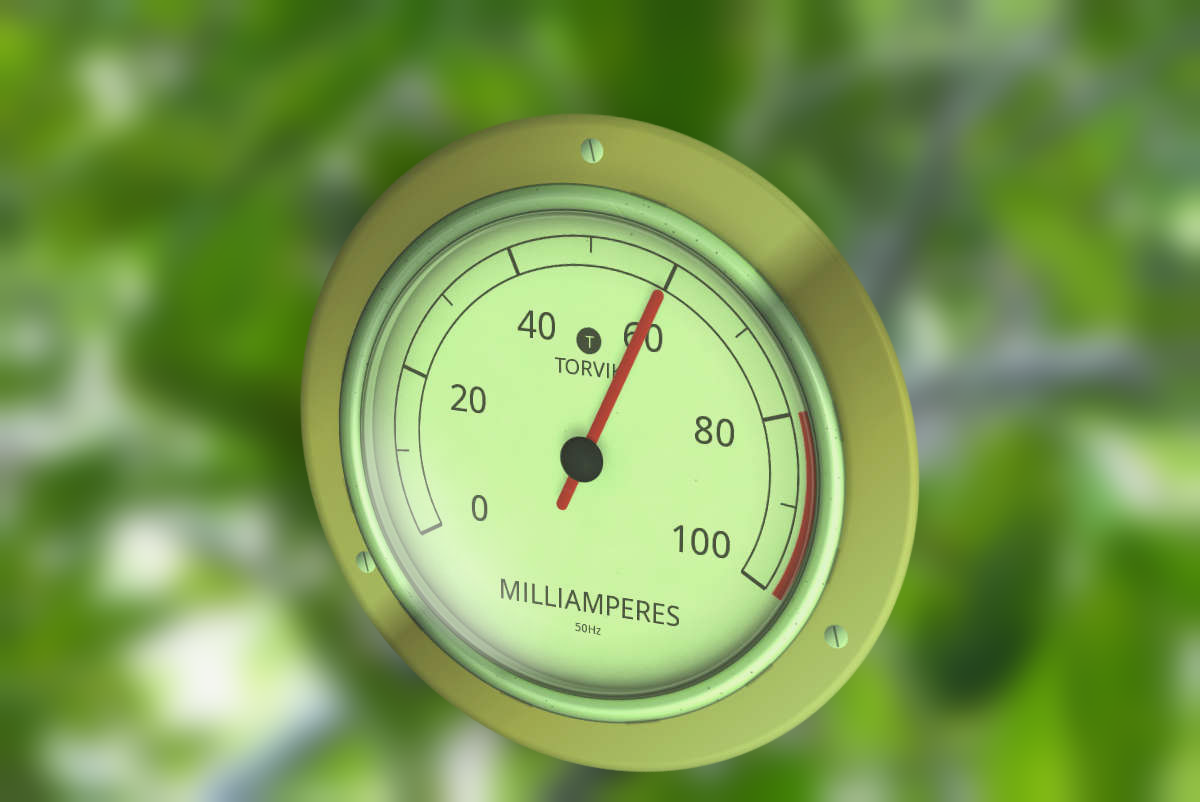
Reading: mA 60
